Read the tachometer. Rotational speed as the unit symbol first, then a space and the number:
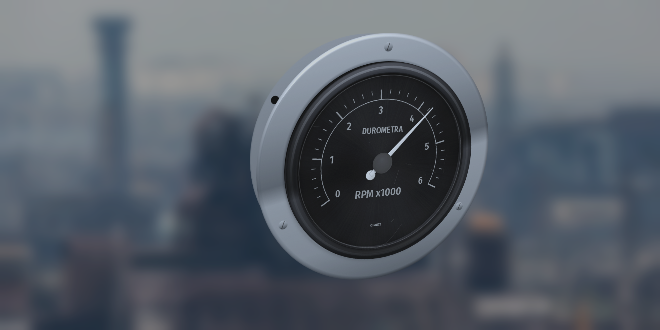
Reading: rpm 4200
